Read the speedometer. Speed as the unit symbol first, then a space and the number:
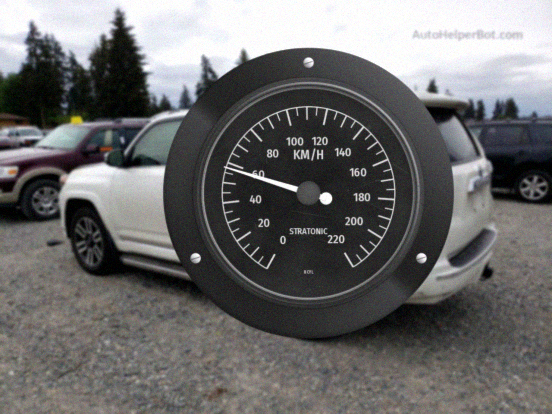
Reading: km/h 57.5
